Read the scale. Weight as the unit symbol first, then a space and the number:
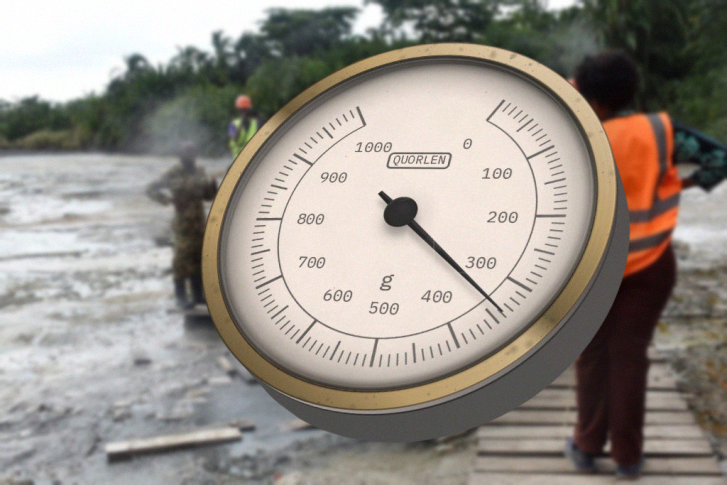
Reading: g 340
